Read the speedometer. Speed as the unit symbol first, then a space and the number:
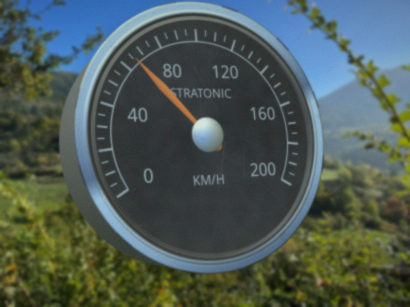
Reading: km/h 65
